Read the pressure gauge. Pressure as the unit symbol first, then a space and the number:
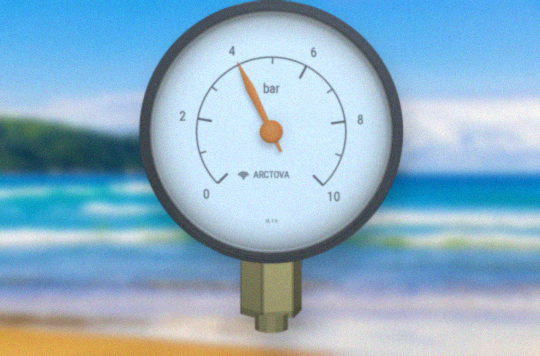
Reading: bar 4
